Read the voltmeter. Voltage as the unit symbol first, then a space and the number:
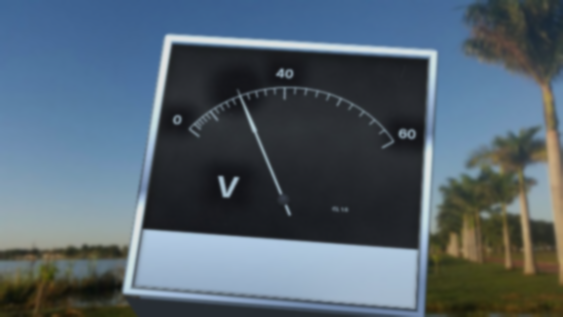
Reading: V 30
